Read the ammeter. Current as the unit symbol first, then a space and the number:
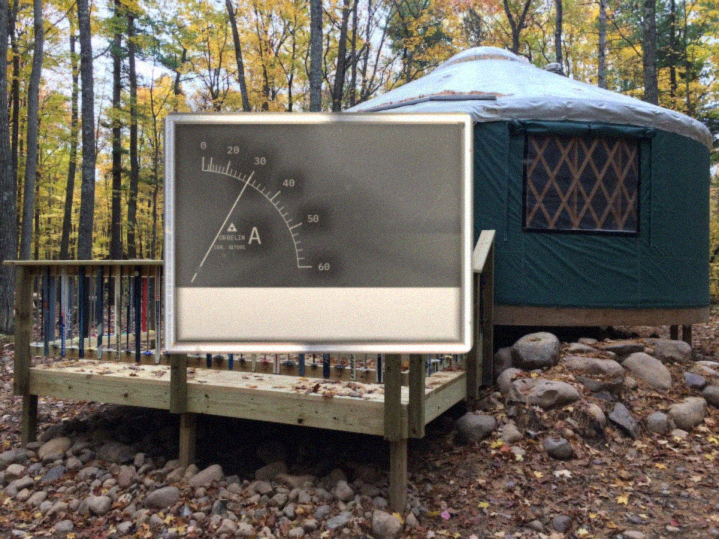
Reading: A 30
